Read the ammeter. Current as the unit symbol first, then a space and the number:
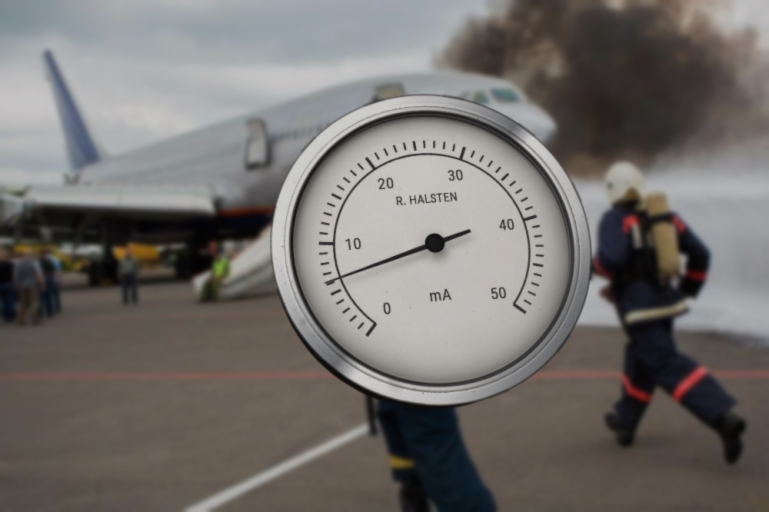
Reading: mA 6
